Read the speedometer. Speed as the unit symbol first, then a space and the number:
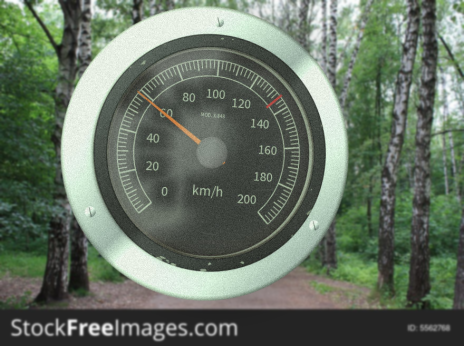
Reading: km/h 58
